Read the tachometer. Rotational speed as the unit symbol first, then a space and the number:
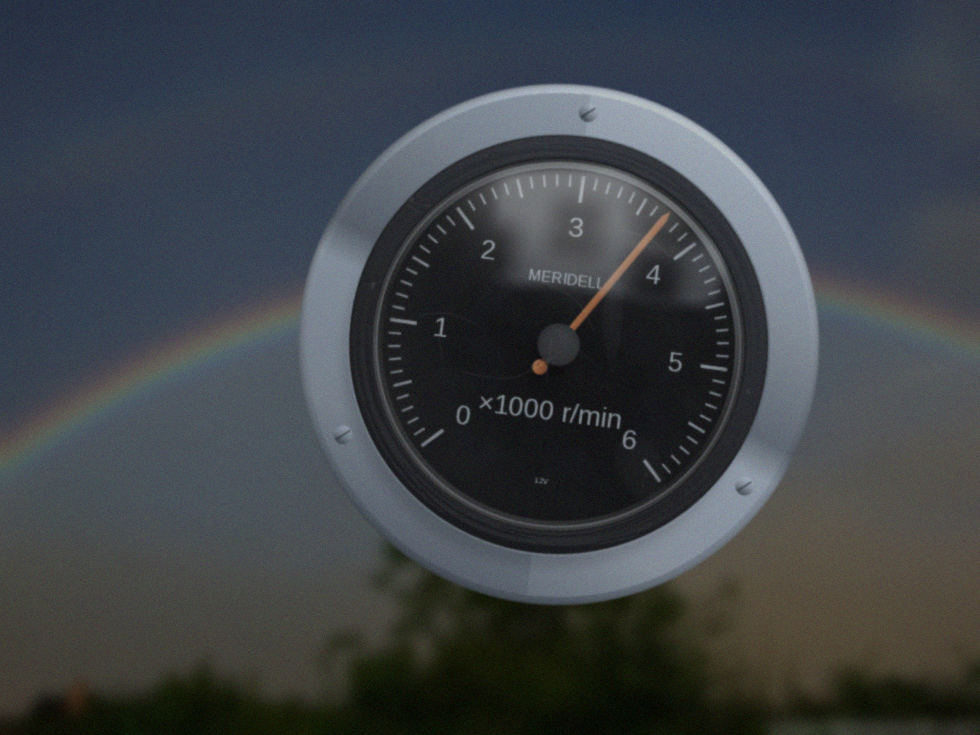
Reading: rpm 3700
